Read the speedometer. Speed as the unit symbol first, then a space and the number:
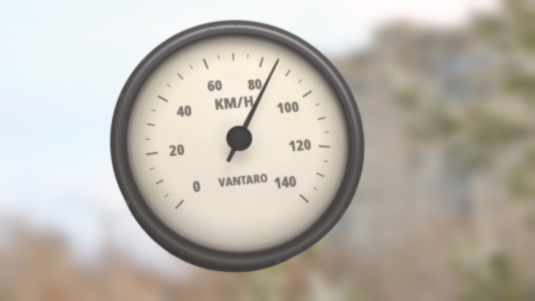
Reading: km/h 85
